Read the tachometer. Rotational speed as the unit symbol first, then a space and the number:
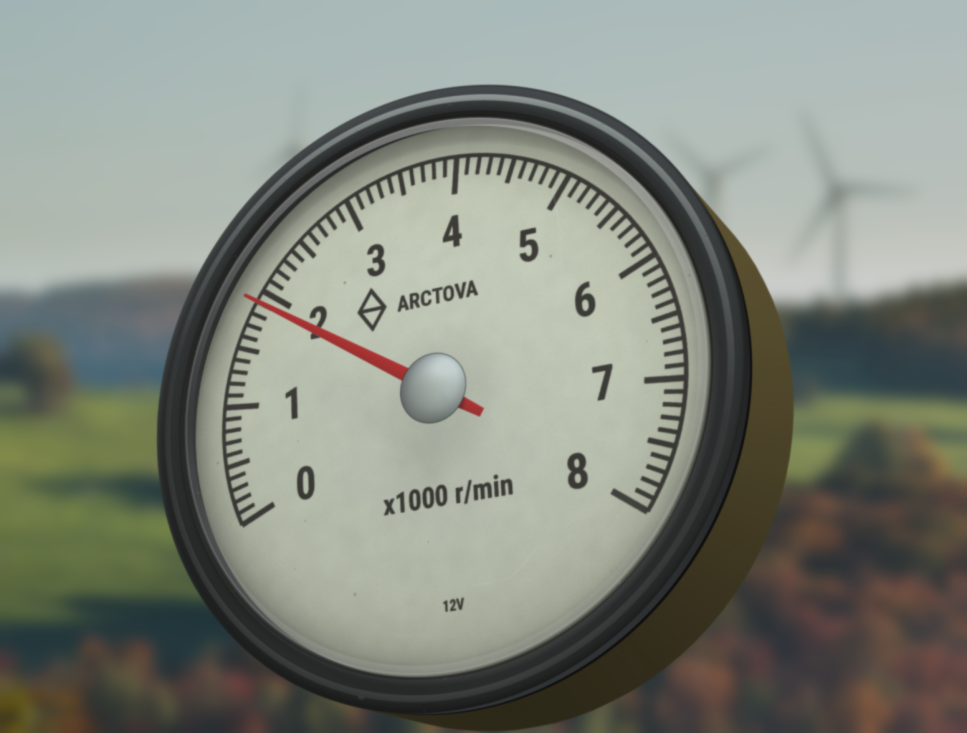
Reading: rpm 1900
